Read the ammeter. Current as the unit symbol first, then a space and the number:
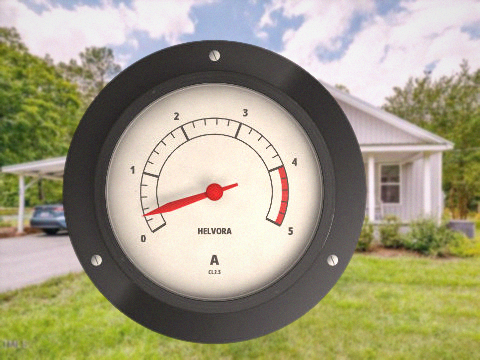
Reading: A 0.3
